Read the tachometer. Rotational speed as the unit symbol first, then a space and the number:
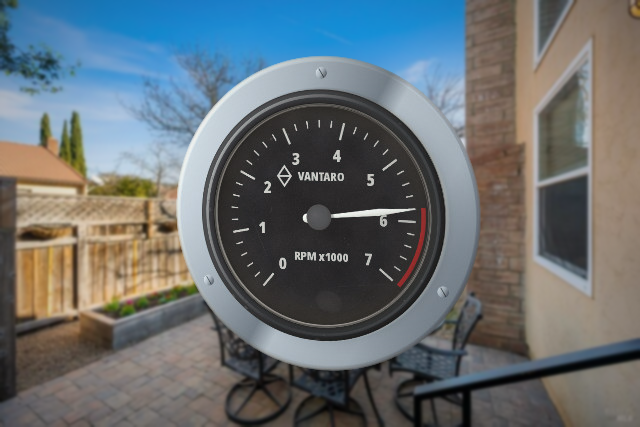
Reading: rpm 5800
